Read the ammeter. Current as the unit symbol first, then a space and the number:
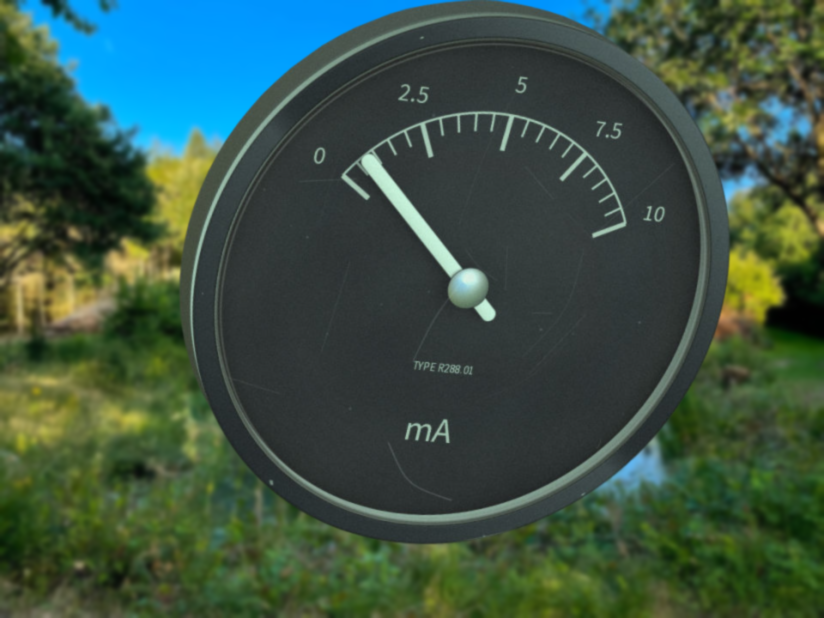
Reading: mA 0.75
